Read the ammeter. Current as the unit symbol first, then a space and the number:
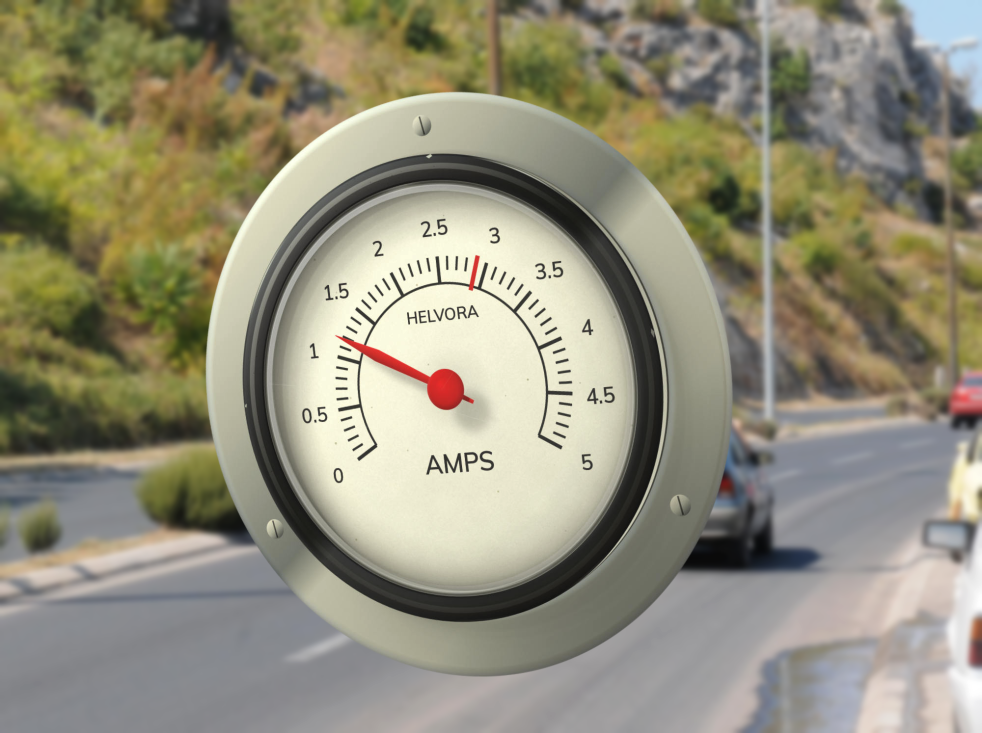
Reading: A 1.2
